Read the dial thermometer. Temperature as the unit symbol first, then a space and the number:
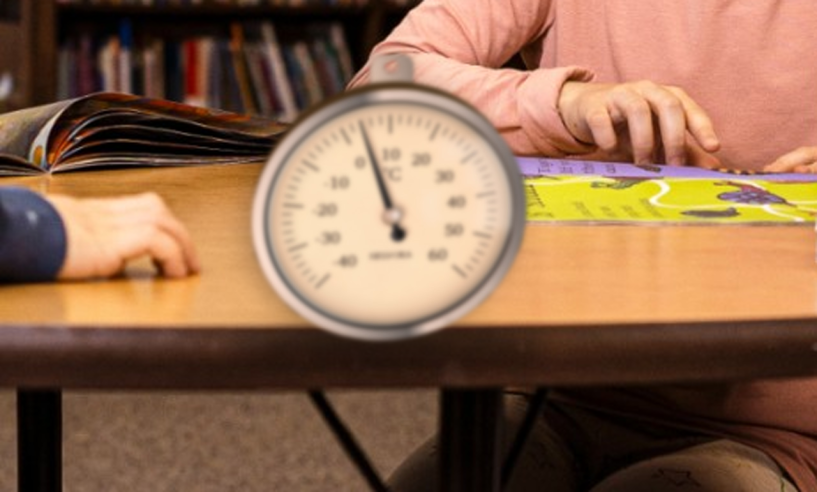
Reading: °C 4
